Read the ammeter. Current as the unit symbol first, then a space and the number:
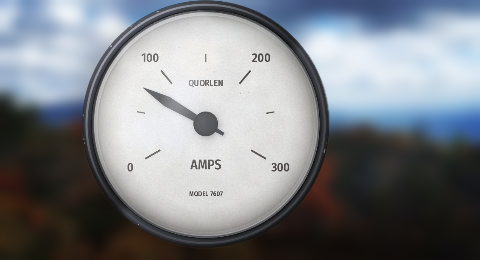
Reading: A 75
